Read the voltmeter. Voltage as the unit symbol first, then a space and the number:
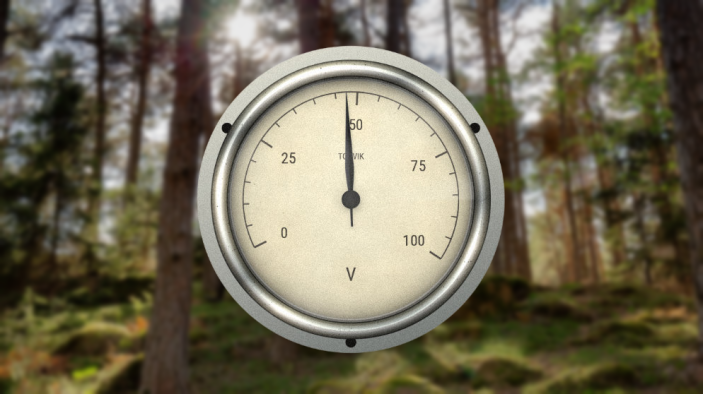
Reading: V 47.5
